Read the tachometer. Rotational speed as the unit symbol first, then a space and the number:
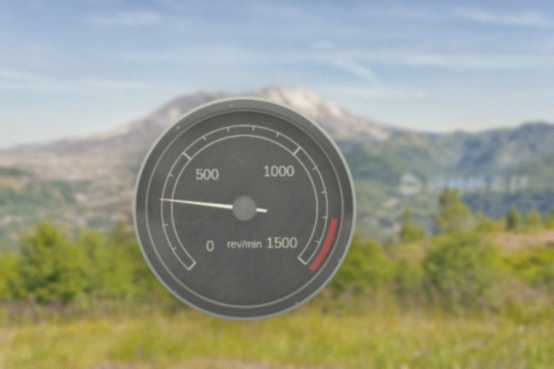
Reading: rpm 300
